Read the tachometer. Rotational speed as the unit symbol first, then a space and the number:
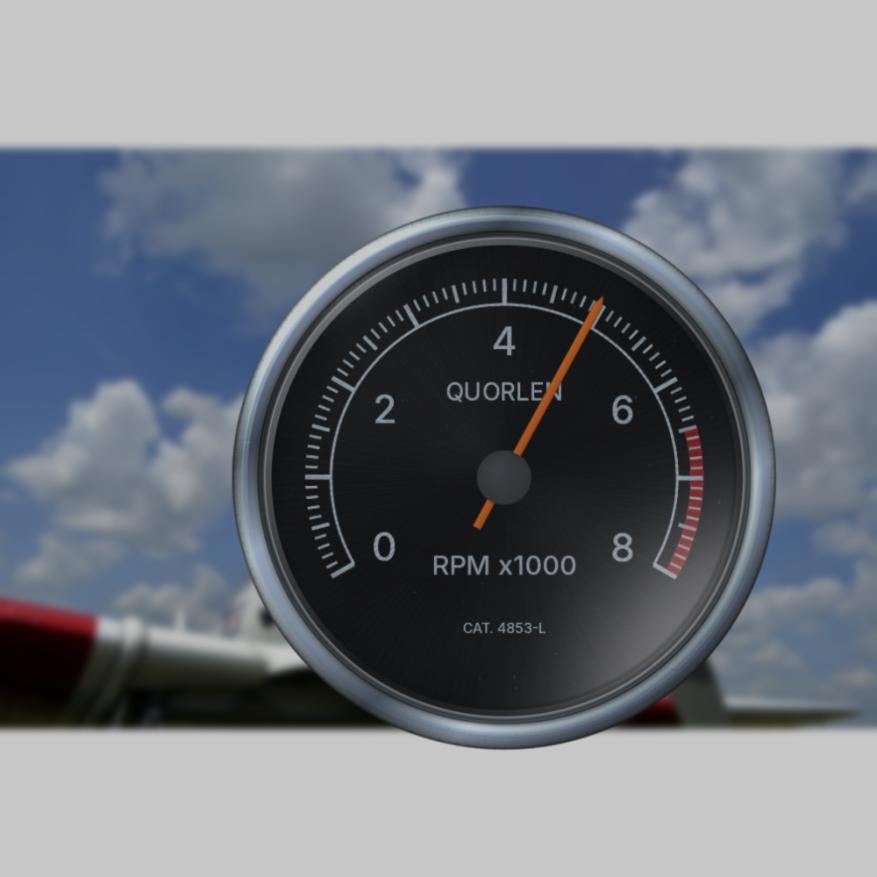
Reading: rpm 4950
